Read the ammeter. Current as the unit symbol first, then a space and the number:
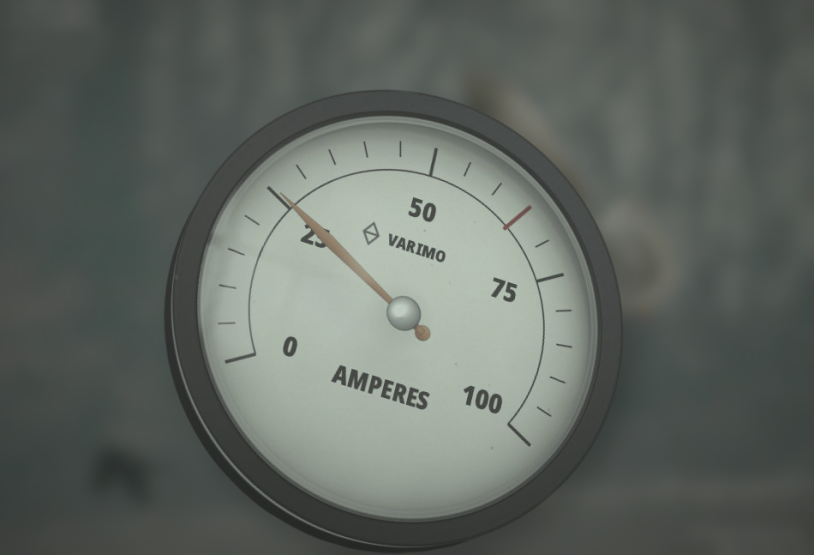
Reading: A 25
